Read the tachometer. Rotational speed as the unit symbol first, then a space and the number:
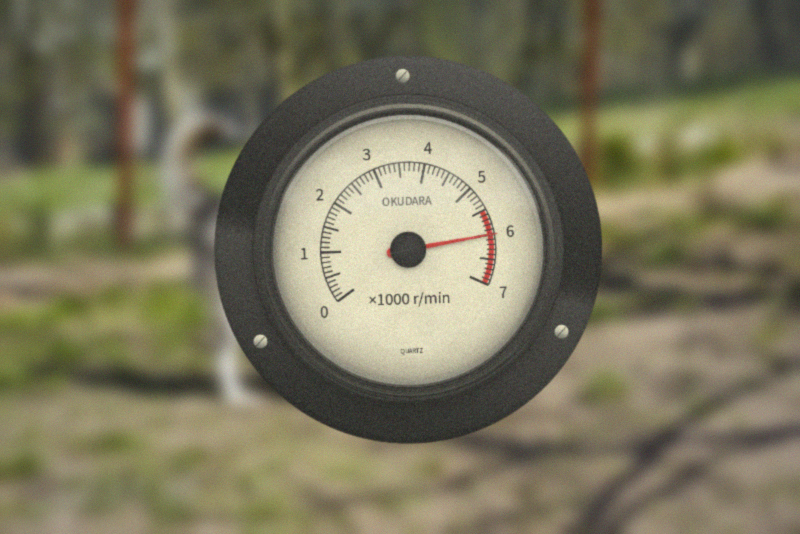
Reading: rpm 6000
